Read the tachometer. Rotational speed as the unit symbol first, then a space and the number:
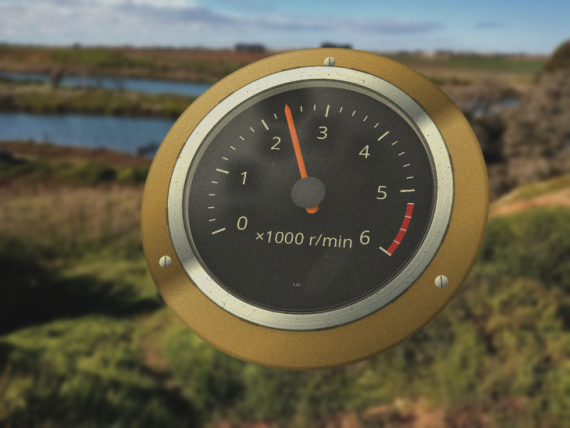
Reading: rpm 2400
